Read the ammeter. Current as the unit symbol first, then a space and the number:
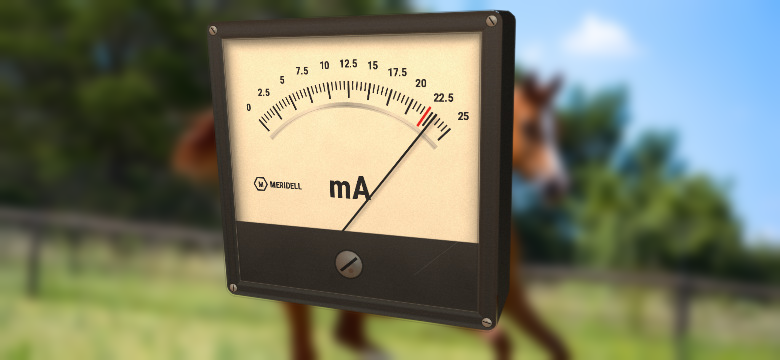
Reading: mA 23
